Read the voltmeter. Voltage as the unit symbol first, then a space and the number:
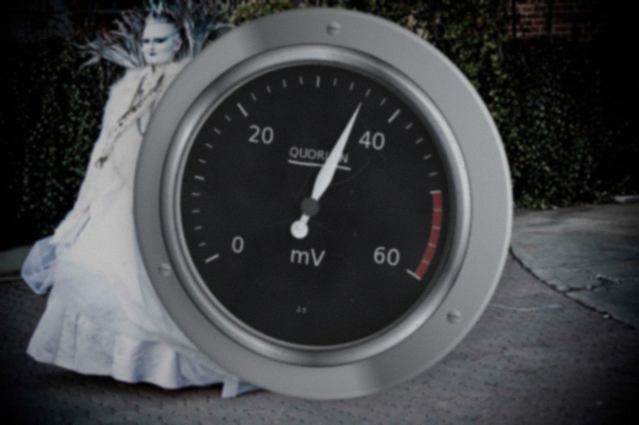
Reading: mV 36
